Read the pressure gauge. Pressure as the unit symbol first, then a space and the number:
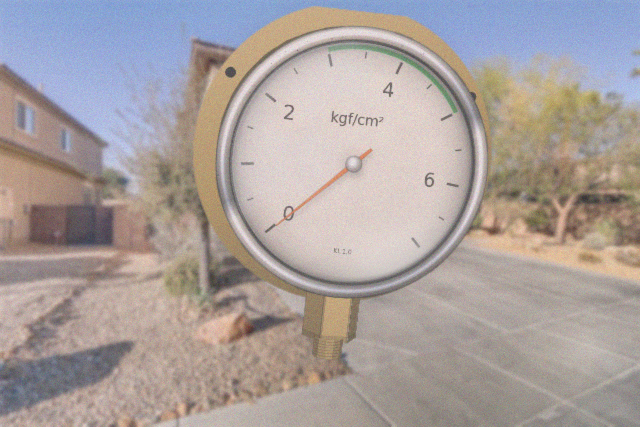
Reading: kg/cm² 0
